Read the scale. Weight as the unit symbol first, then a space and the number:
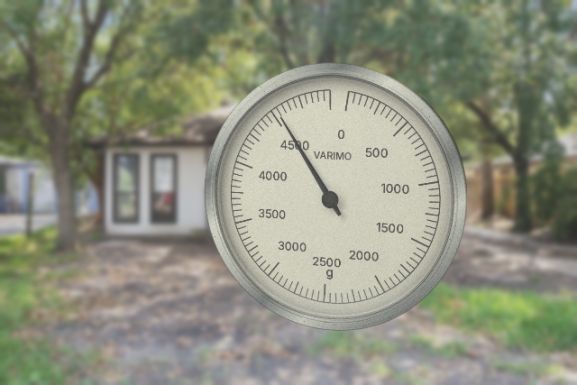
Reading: g 4550
